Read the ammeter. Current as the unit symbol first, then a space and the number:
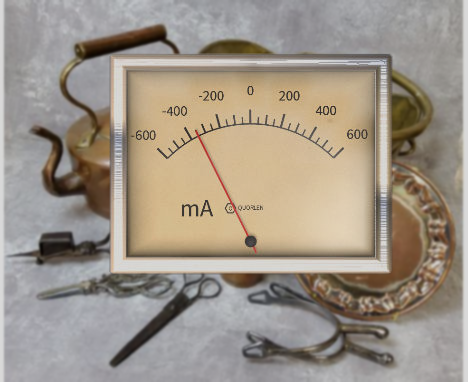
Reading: mA -350
